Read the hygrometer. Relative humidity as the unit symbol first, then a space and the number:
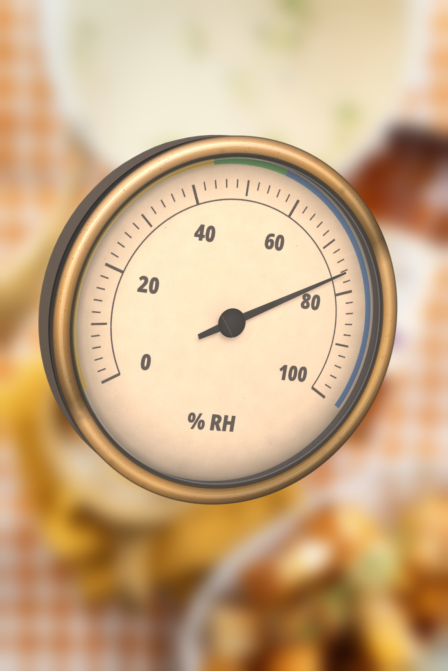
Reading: % 76
